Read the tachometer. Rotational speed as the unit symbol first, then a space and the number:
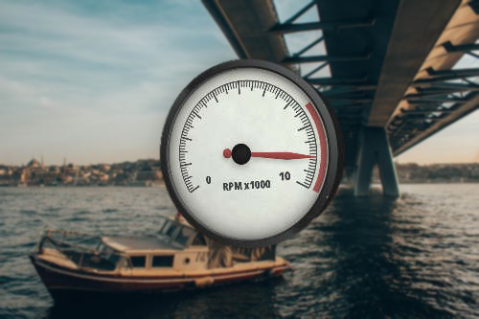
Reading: rpm 9000
